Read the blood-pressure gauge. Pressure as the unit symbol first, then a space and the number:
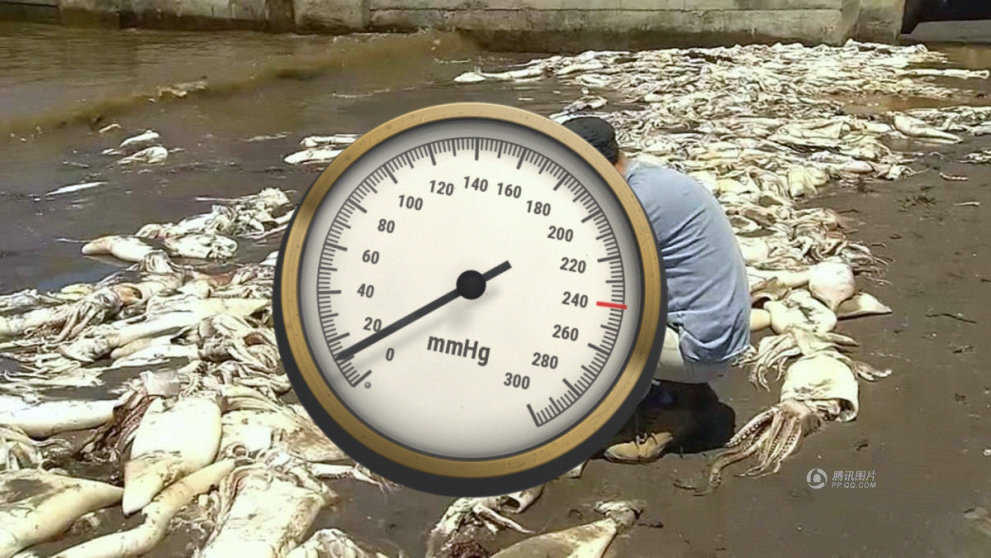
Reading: mmHg 12
